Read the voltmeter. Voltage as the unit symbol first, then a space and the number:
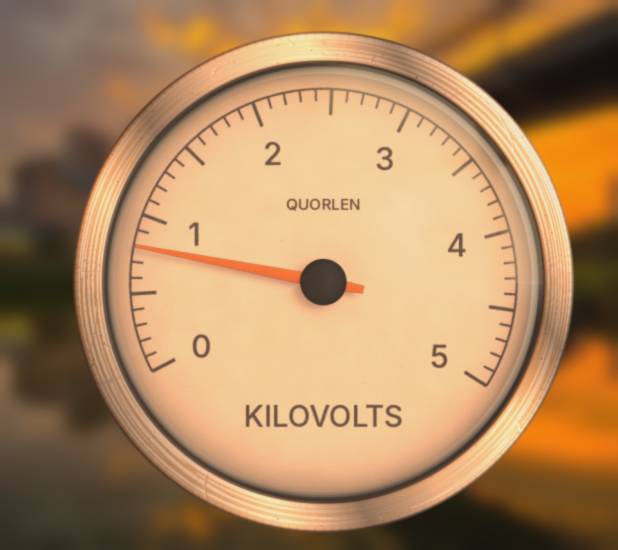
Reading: kV 0.8
